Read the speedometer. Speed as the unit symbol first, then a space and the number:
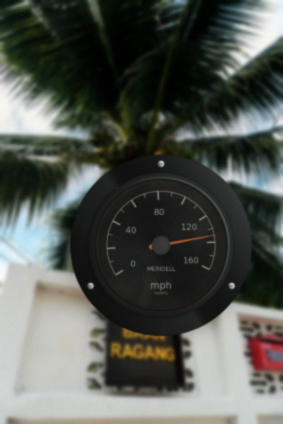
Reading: mph 135
